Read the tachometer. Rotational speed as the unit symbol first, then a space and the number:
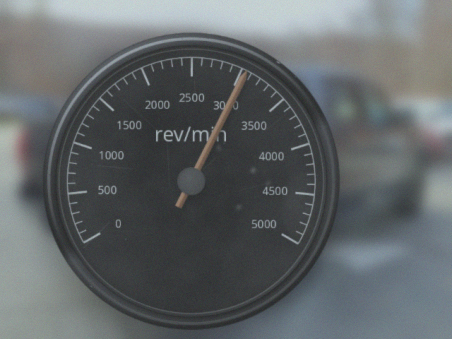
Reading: rpm 3050
